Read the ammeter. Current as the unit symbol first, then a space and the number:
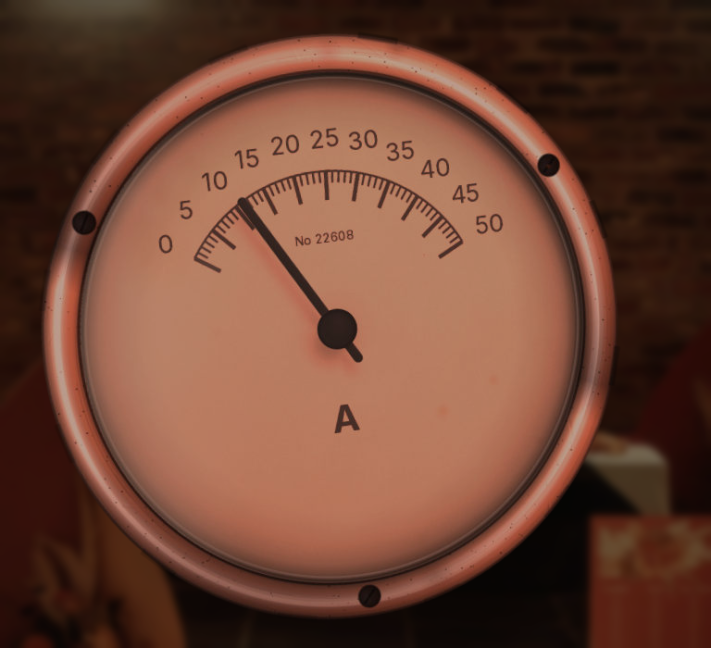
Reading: A 11
